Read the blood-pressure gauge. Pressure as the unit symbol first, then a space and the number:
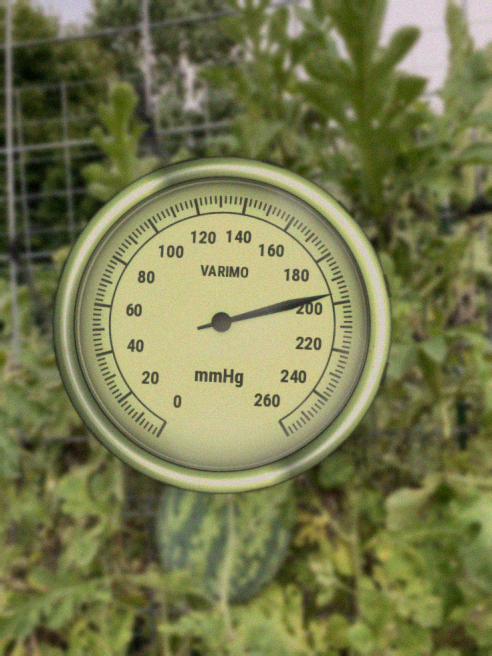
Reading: mmHg 196
